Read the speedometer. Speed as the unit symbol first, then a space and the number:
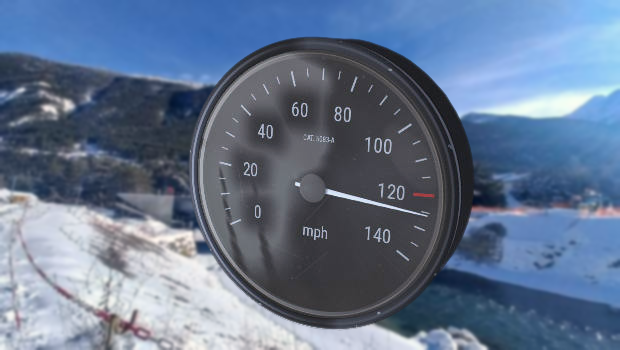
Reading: mph 125
